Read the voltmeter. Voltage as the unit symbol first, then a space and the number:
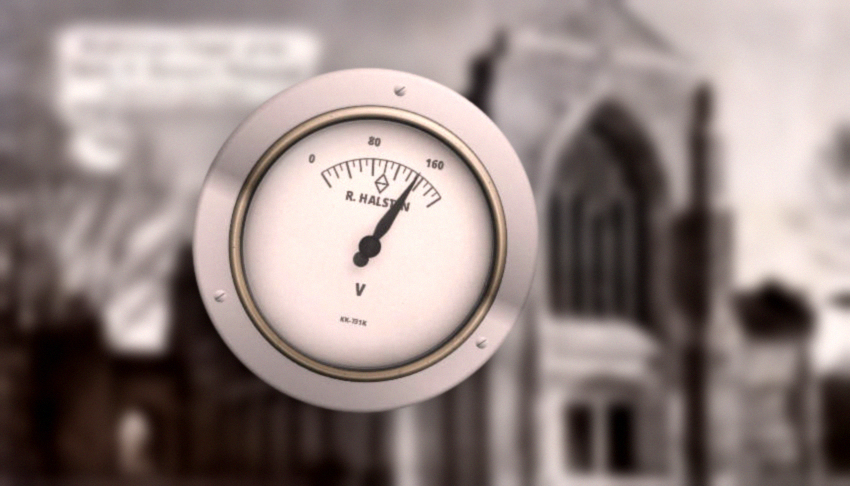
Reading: V 150
